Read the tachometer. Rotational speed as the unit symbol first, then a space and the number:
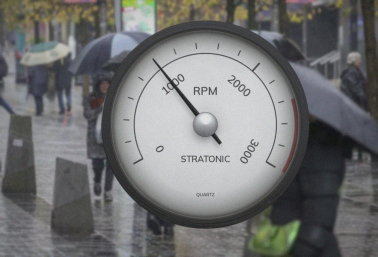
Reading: rpm 1000
